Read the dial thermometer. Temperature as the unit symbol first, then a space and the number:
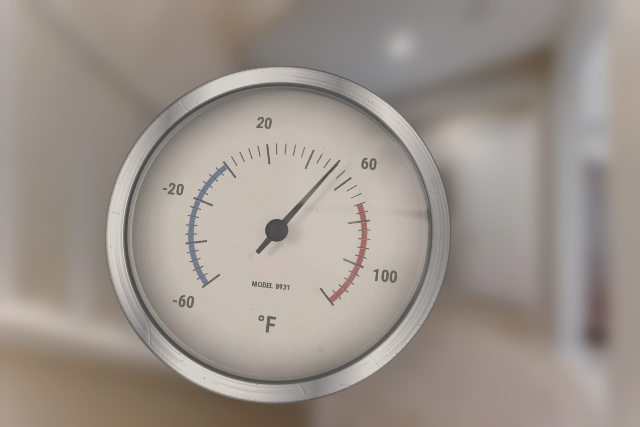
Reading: °F 52
